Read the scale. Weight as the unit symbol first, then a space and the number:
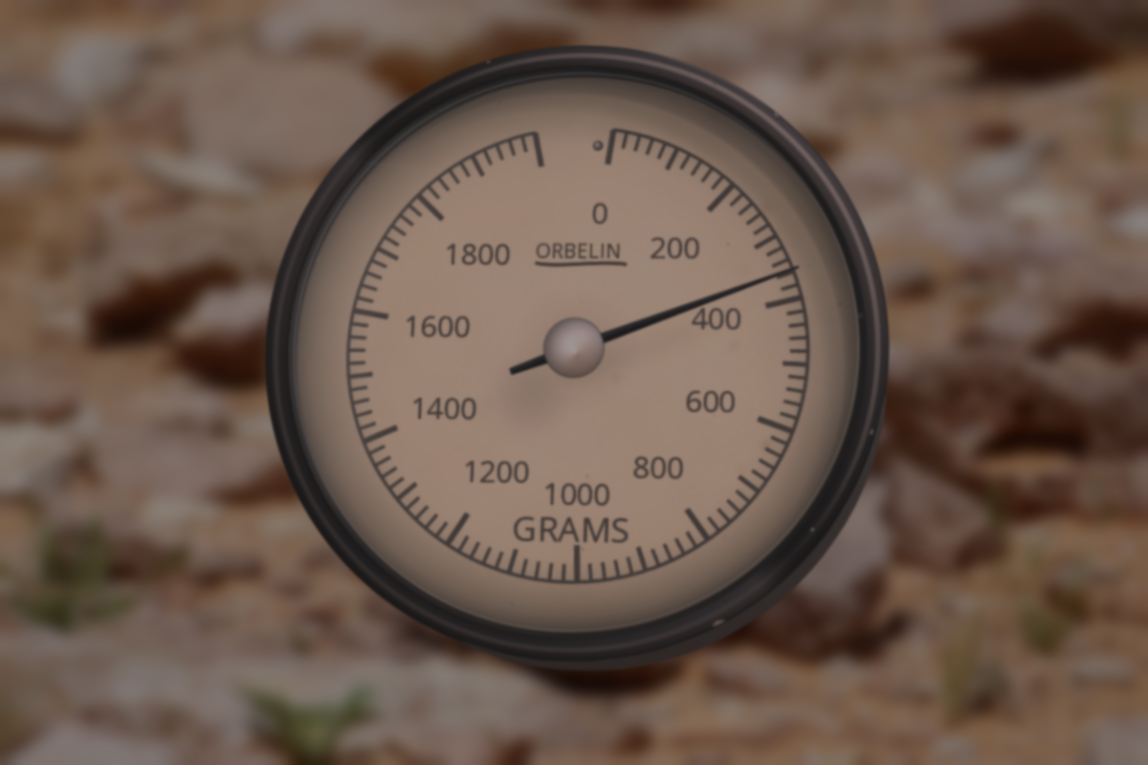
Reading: g 360
